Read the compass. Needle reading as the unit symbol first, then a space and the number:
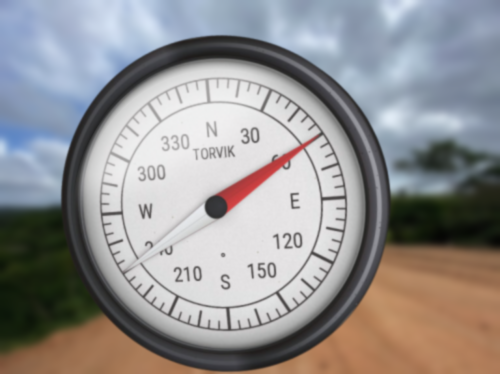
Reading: ° 60
